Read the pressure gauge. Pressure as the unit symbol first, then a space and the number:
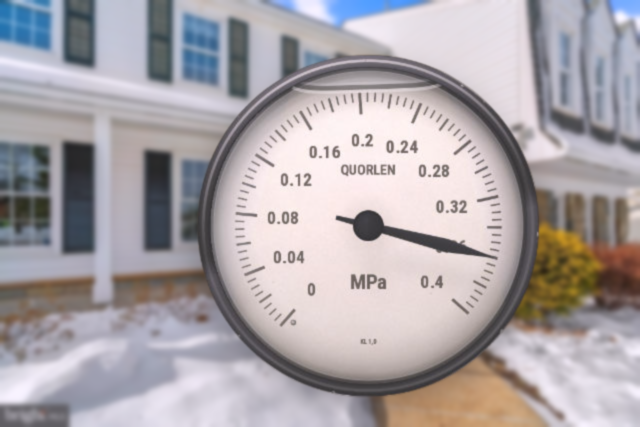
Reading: MPa 0.36
